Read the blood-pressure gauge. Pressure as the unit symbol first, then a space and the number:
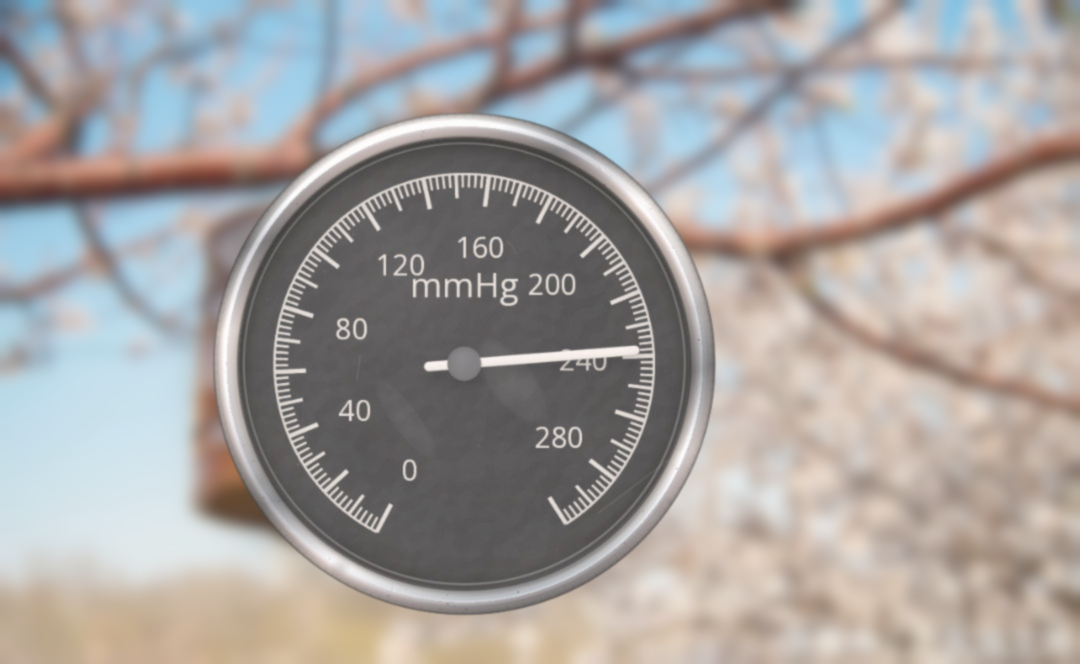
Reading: mmHg 238
